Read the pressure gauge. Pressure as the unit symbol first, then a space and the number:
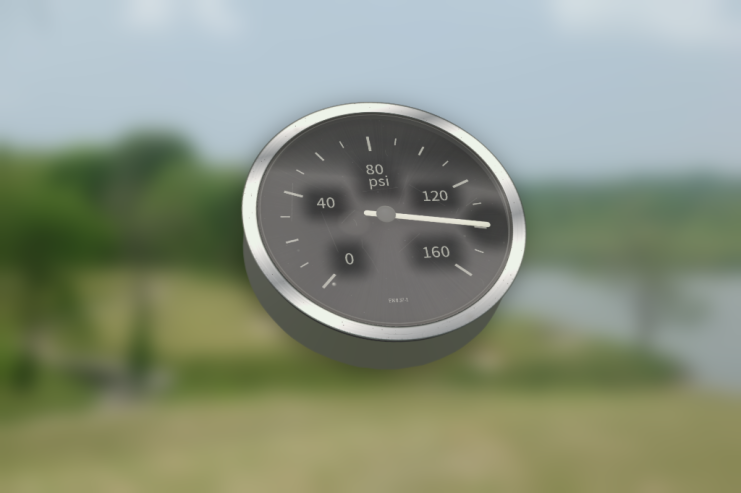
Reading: psi 140
